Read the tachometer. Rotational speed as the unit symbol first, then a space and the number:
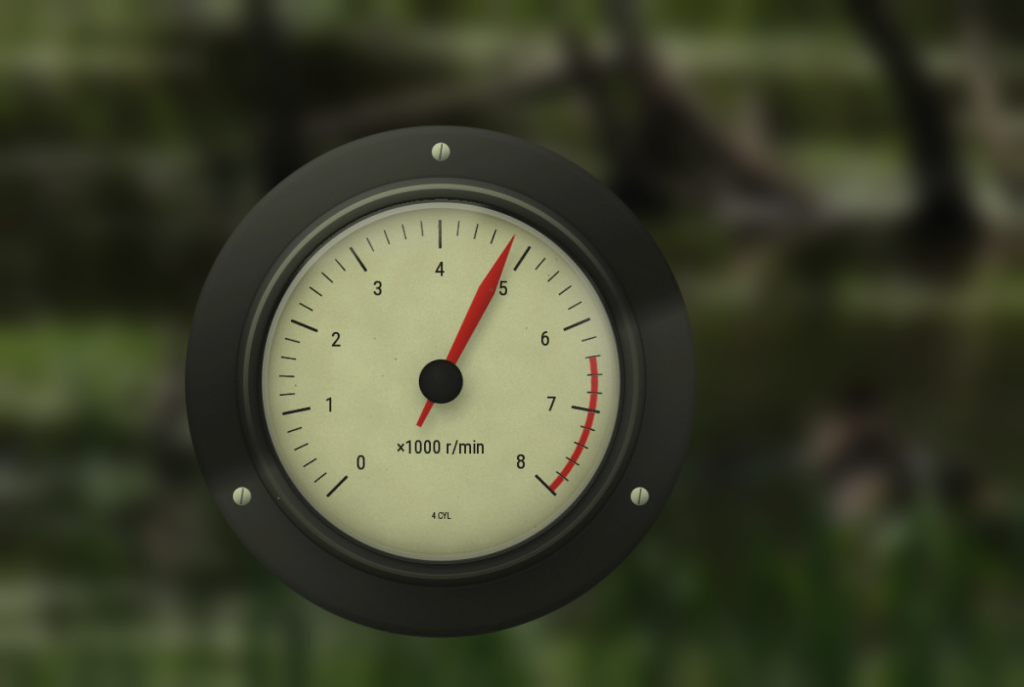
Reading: rpm 4800
